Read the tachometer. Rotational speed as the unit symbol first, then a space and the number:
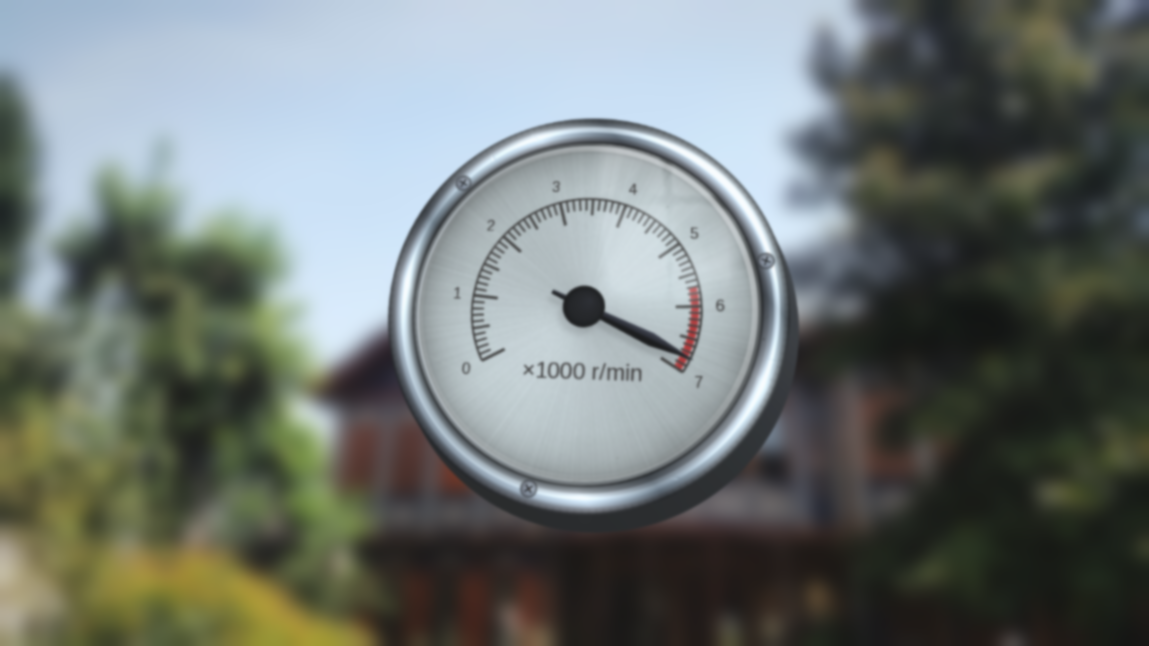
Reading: rpm 6800
